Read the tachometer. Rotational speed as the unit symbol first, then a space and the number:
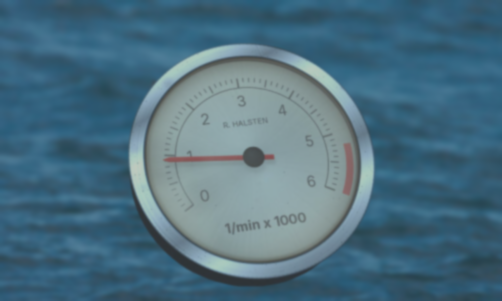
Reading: rpm 900
